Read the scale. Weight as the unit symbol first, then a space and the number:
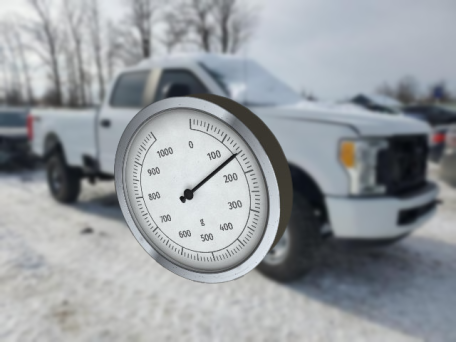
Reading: g 150
